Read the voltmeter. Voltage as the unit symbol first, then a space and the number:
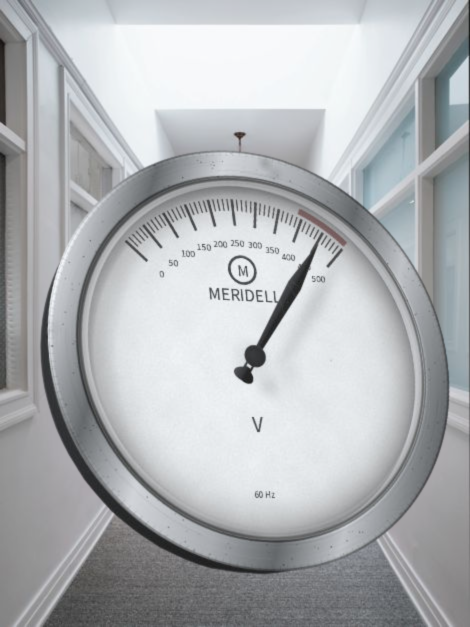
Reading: V 450
